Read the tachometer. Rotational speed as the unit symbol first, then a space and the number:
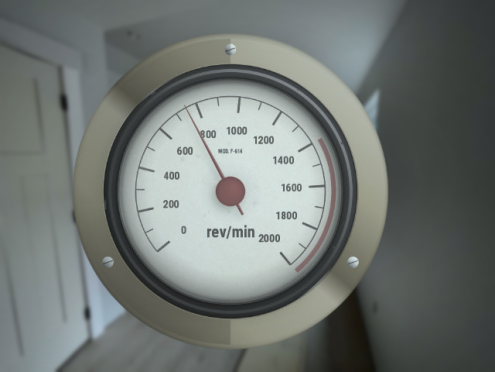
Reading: rpm 750
